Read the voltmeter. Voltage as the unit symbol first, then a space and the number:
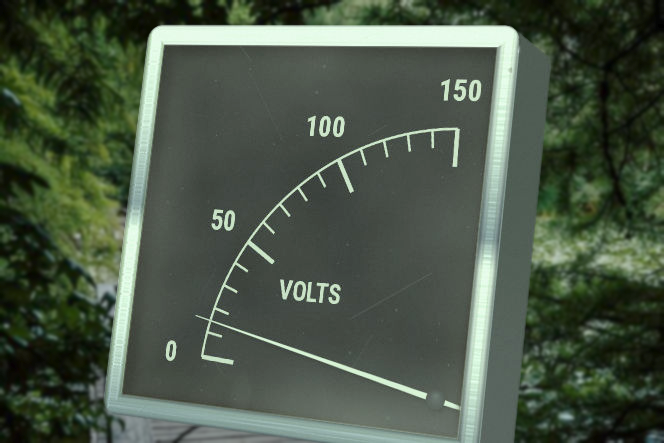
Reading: V 15
